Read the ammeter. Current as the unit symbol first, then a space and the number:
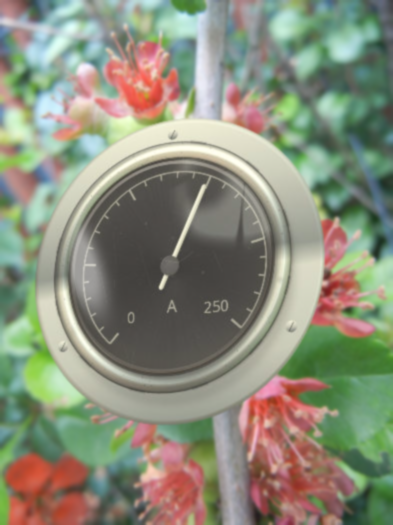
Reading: A 150
